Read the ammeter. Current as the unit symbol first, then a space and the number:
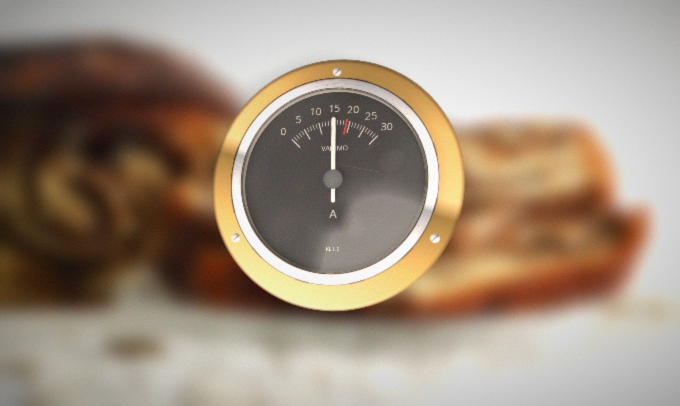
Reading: A 15
